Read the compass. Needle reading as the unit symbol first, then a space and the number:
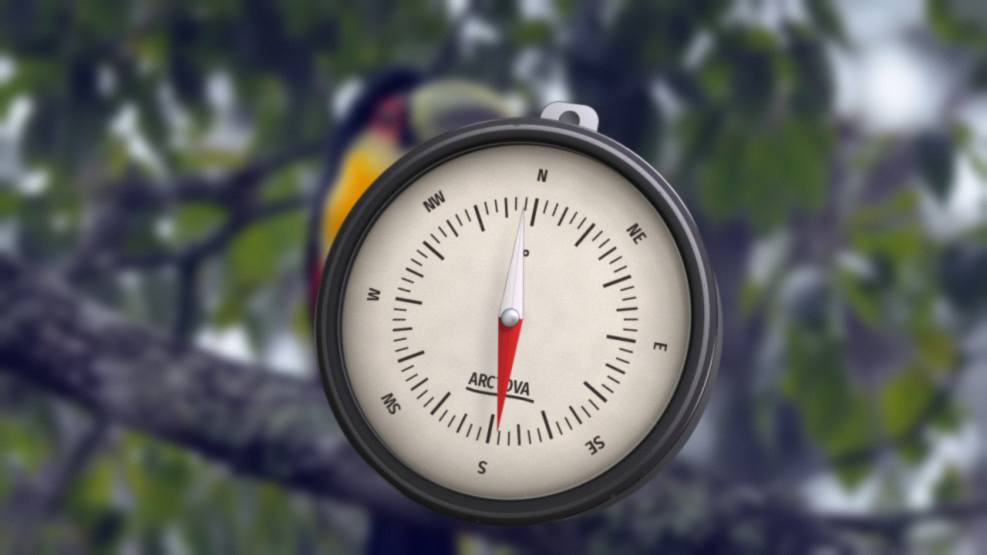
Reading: ° 175
